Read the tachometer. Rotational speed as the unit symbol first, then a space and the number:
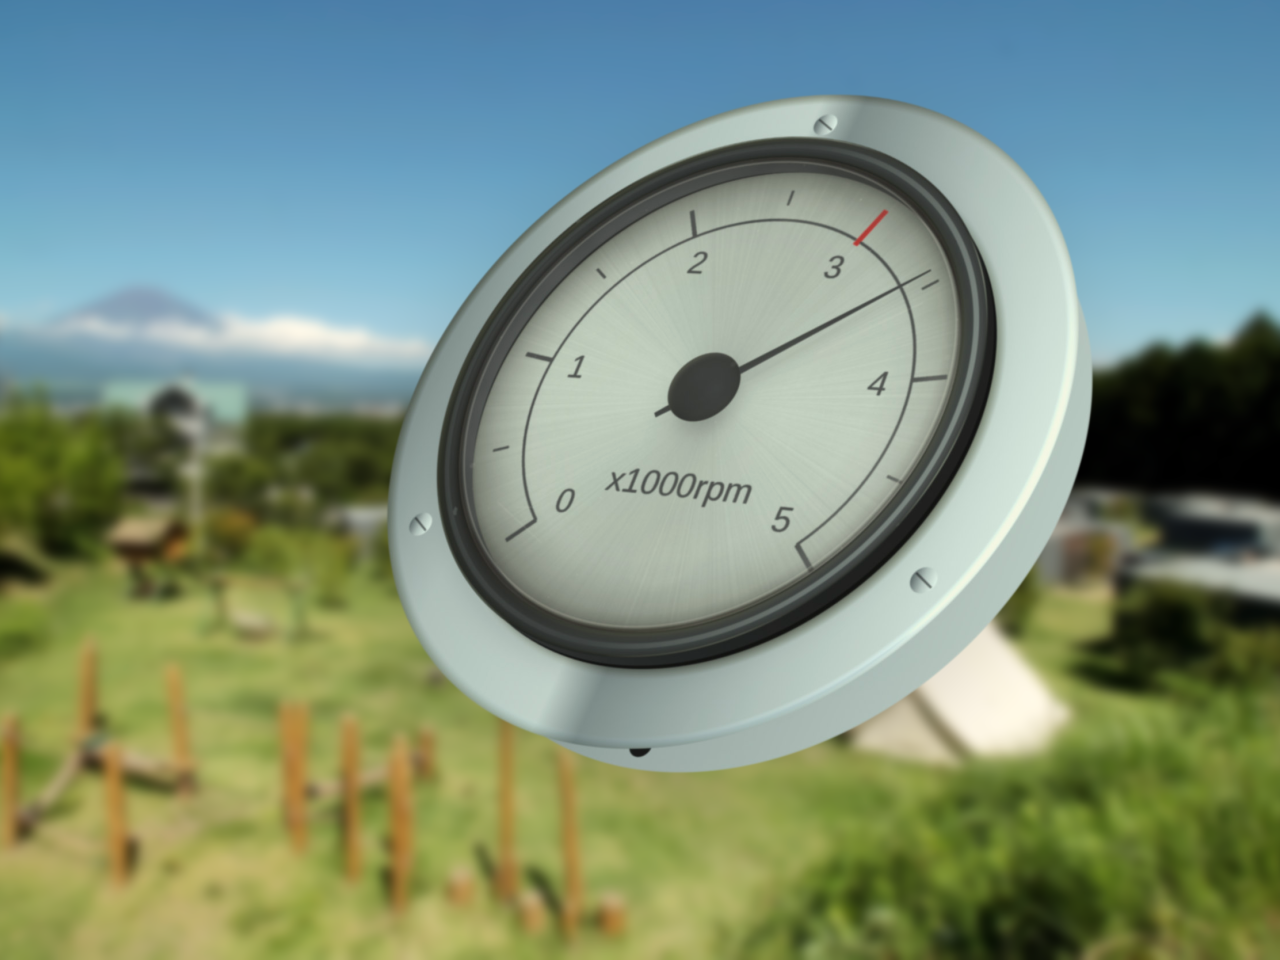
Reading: rpm 3500
